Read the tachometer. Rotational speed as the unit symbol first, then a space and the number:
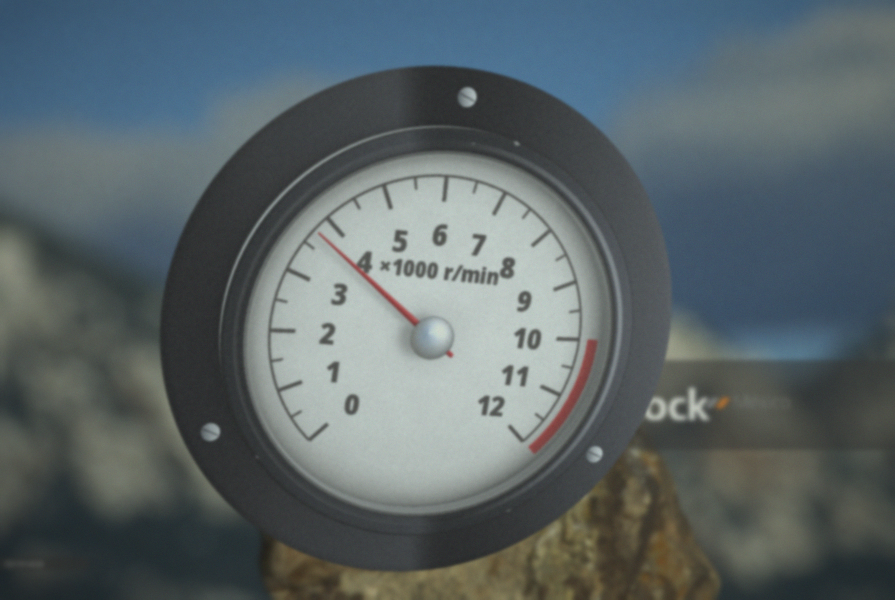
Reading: rpm 3750
